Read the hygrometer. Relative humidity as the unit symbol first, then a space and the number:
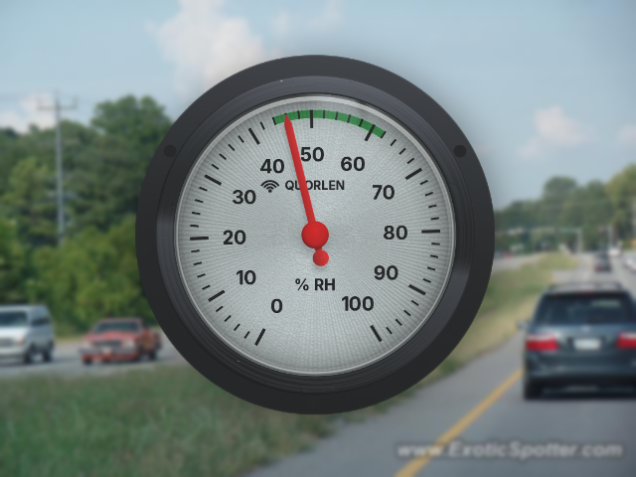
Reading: % 46
